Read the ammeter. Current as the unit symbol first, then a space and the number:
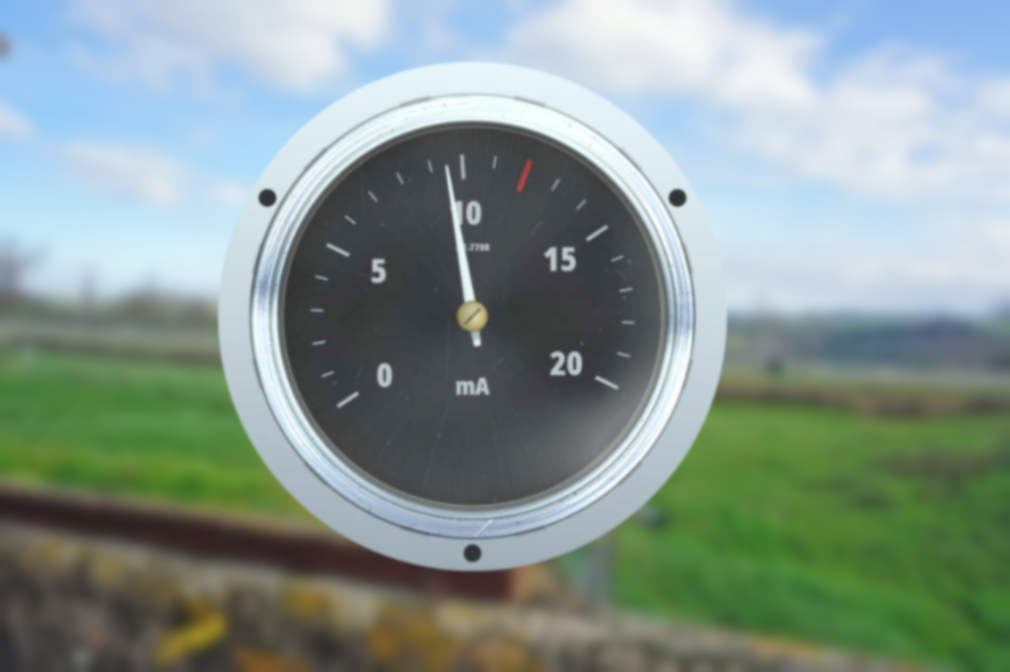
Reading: mA 9.5
